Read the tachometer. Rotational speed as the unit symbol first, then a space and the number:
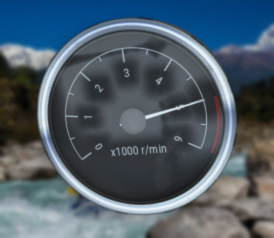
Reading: rpm 5000
